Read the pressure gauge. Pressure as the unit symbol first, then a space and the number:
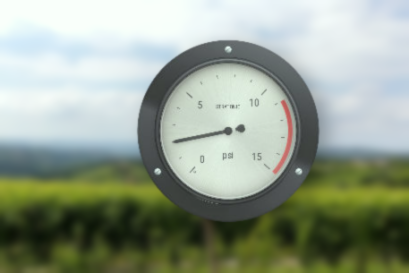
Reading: psi 2
